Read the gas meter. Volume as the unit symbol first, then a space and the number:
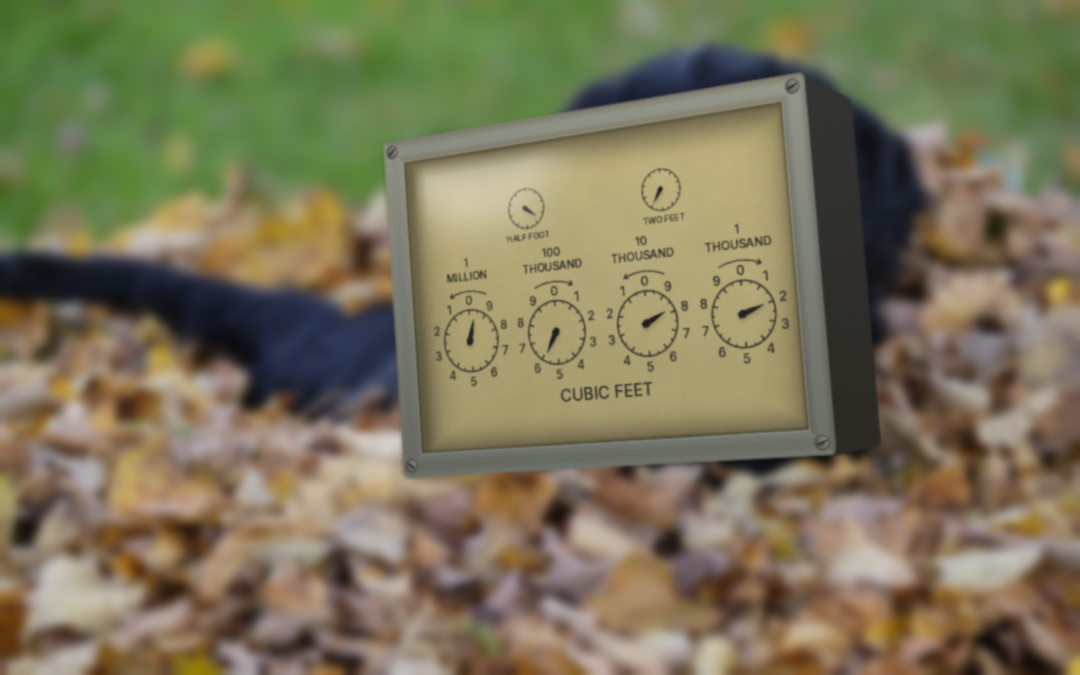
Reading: ft³ 958200
